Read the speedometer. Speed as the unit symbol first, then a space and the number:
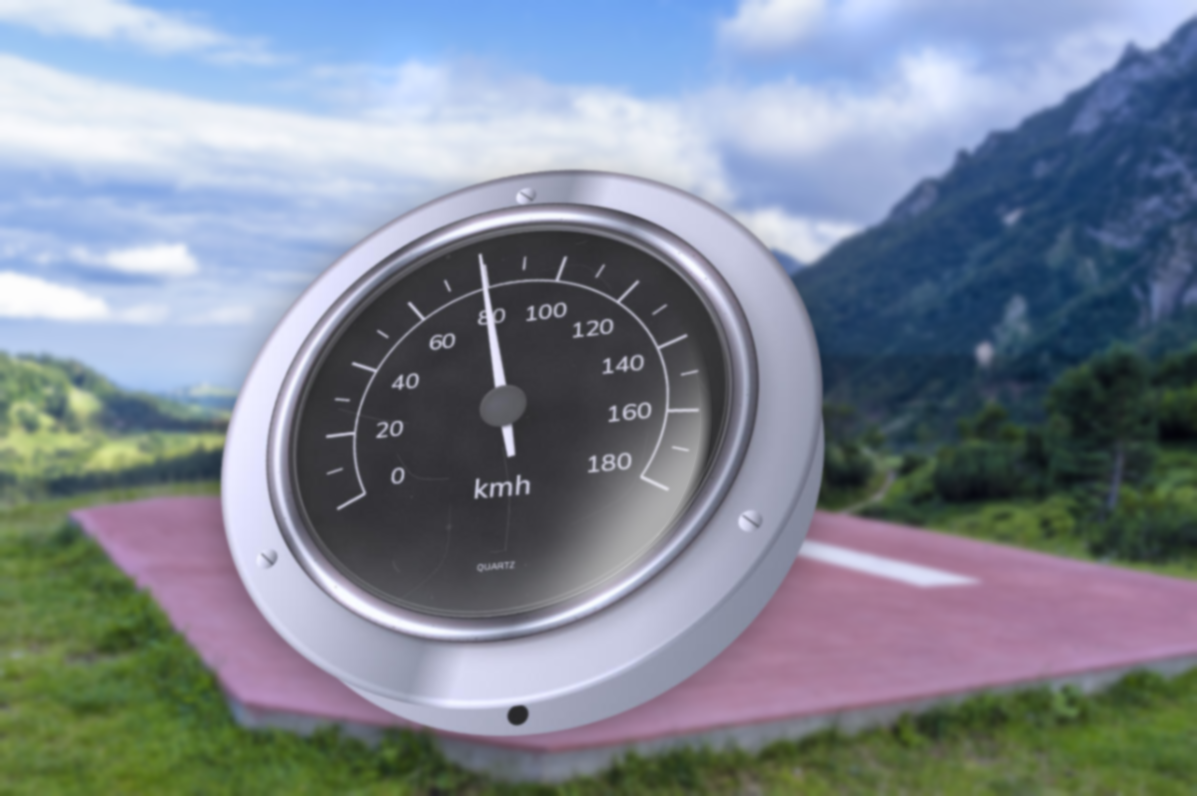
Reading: km/h 80
